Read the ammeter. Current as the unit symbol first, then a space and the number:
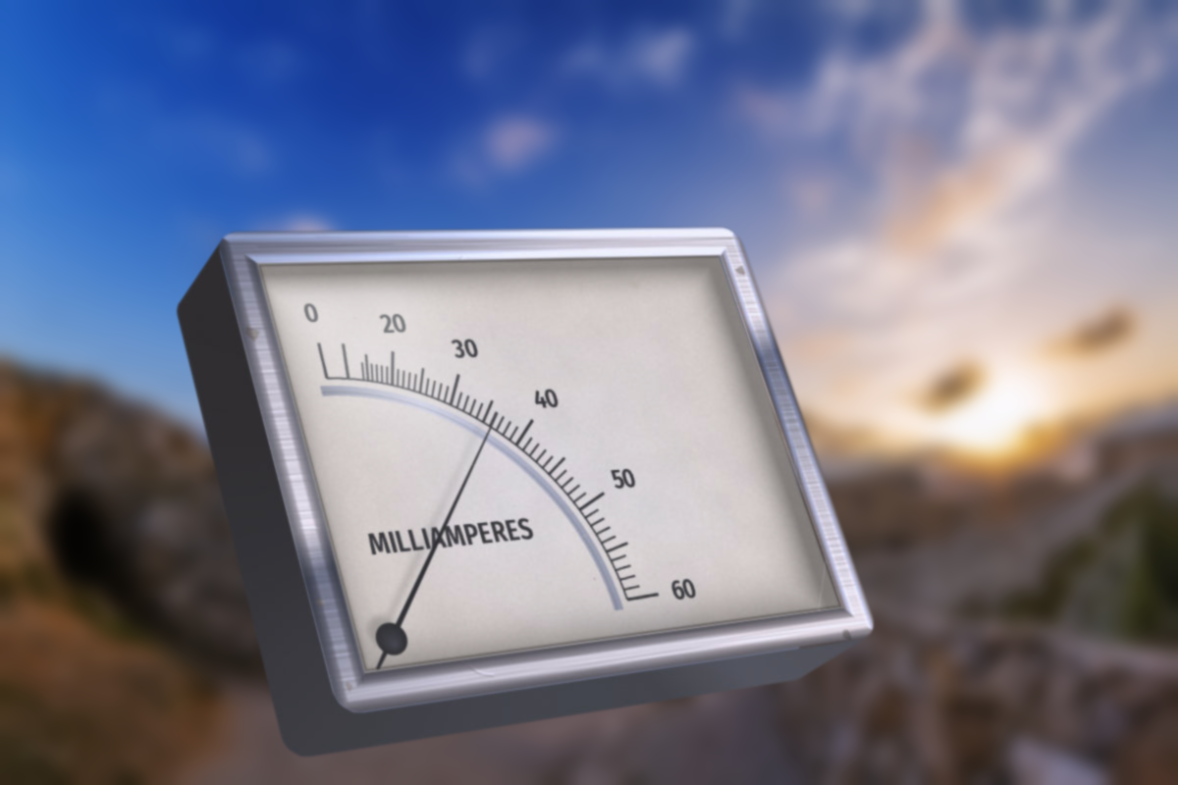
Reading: mA 36
